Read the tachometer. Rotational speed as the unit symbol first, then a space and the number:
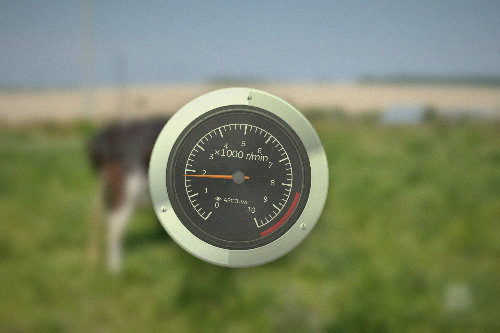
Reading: rpm 1800
